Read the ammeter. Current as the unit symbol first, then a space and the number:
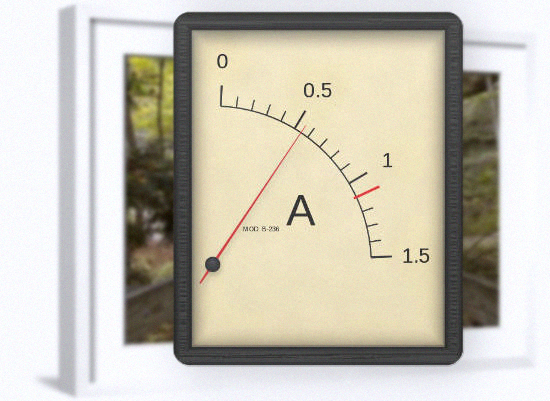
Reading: A 0.55
